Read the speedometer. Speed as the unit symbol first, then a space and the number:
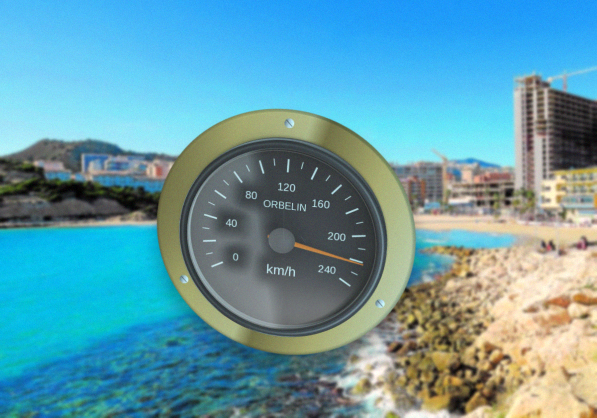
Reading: km/h 220
